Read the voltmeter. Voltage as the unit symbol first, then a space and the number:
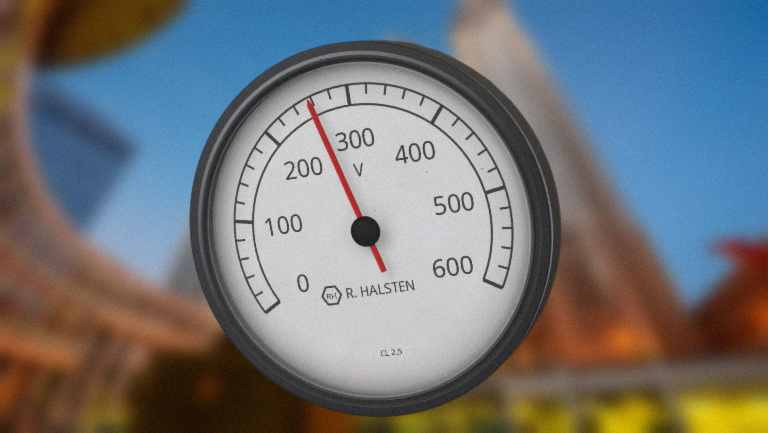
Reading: V 260
